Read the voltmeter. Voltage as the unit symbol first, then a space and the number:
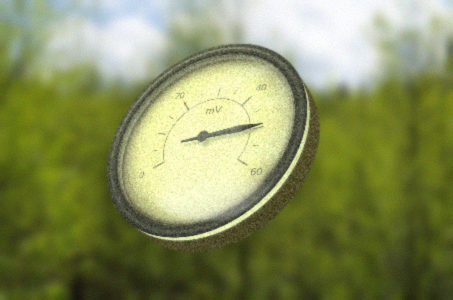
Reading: mV 50
